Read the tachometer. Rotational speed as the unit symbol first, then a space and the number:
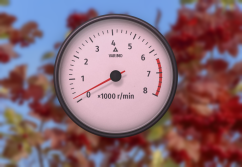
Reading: rpm 200
